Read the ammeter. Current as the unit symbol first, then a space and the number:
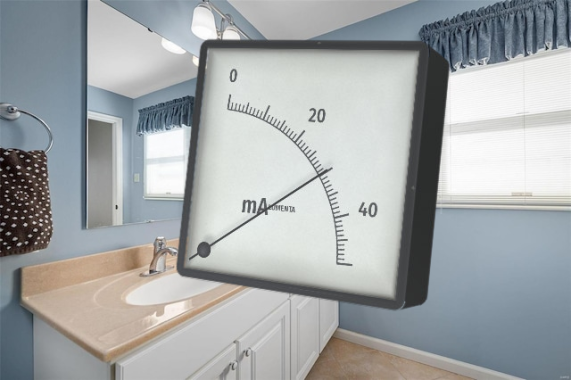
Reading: mA 30
